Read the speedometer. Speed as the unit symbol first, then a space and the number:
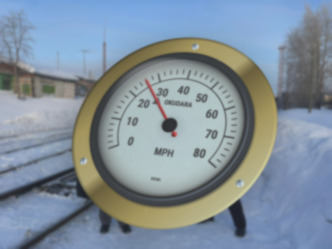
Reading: mph 26
